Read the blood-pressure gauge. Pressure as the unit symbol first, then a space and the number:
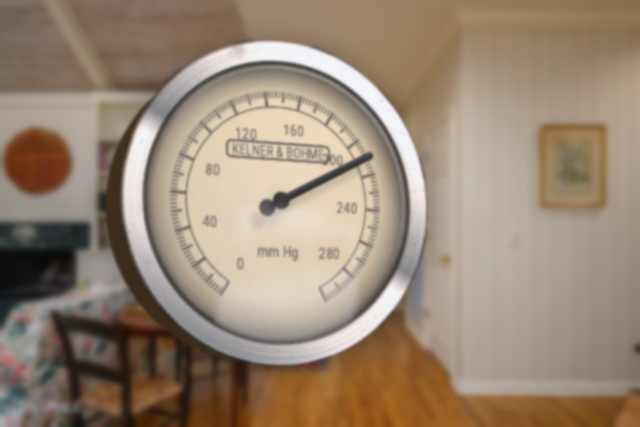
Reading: mmHg 210
